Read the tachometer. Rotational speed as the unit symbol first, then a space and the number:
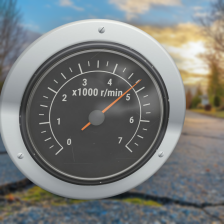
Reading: rpm 4750
